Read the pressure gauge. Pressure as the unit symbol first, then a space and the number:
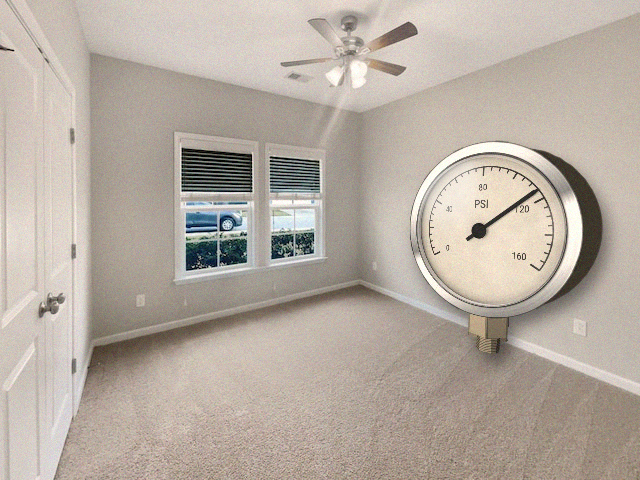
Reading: psi 115
